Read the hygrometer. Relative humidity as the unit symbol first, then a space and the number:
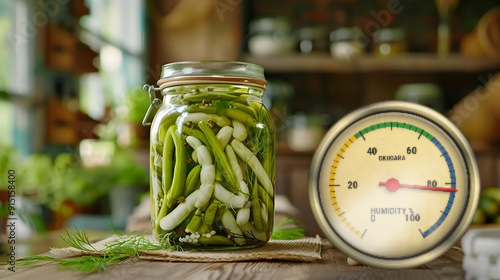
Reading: % 82
